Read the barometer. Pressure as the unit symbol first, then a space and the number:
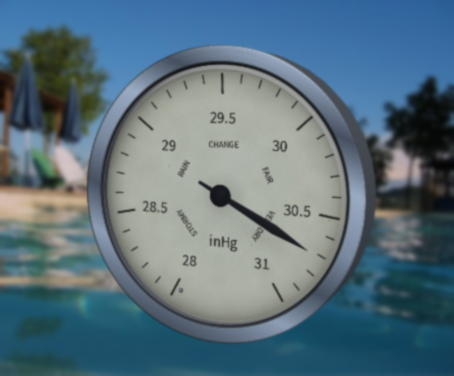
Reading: inHg 30.7
